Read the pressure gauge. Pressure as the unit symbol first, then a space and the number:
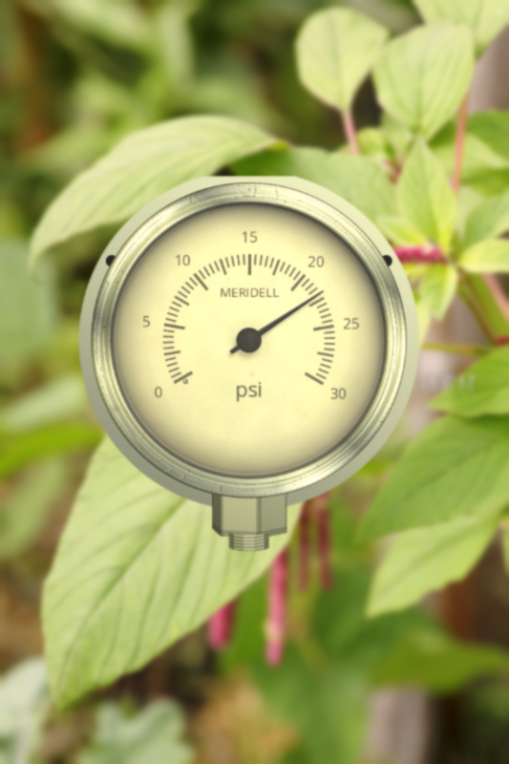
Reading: psi 22
